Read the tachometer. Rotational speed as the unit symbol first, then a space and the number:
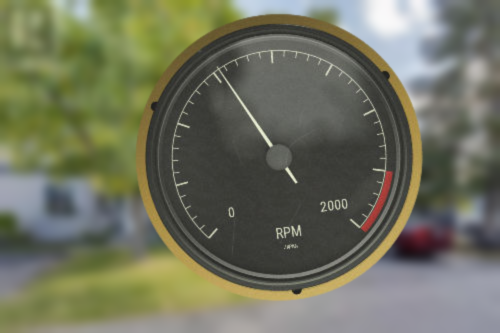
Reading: rpm 775
